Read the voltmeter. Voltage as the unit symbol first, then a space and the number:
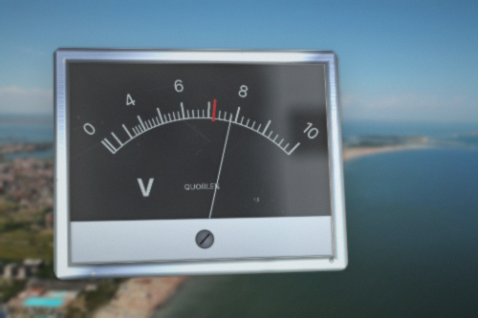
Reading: V 7.8
